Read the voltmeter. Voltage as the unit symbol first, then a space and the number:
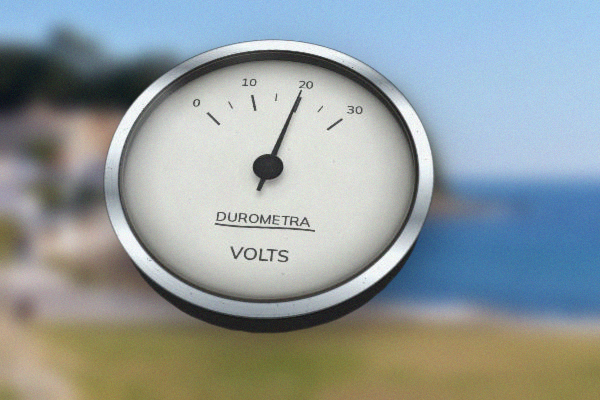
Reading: V 20
